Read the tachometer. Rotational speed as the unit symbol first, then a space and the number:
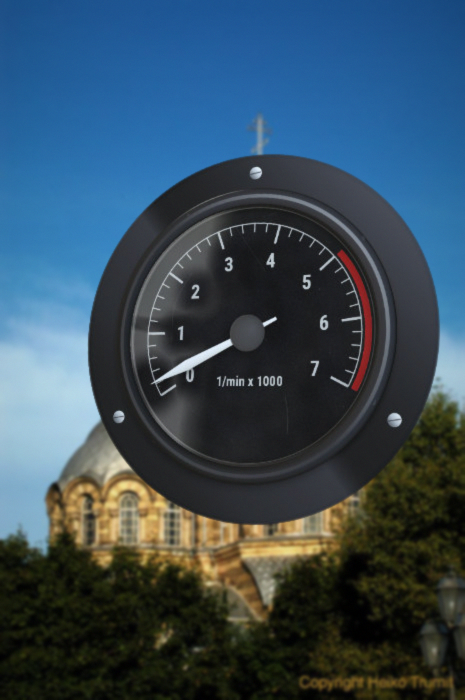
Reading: rpm 200
